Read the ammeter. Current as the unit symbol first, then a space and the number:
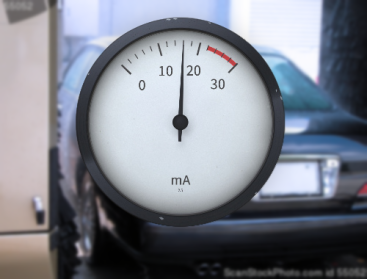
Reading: mA 16
